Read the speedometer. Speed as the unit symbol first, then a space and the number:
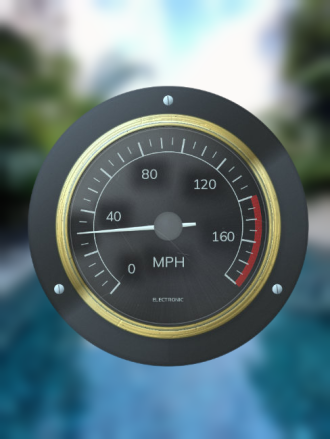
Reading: mph 30
